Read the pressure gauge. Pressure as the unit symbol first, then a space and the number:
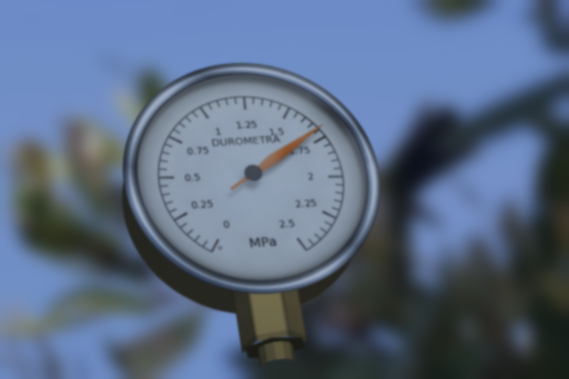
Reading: MPa 1.7
